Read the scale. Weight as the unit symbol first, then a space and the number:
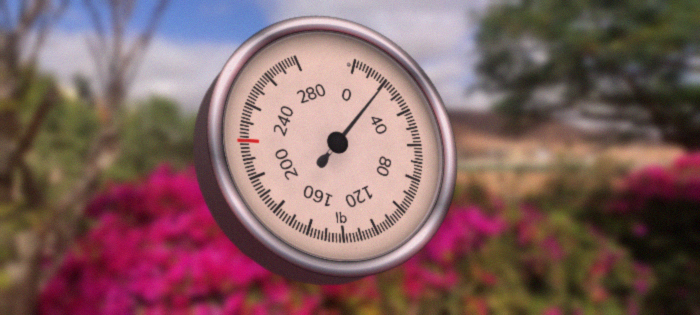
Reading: lb 20
